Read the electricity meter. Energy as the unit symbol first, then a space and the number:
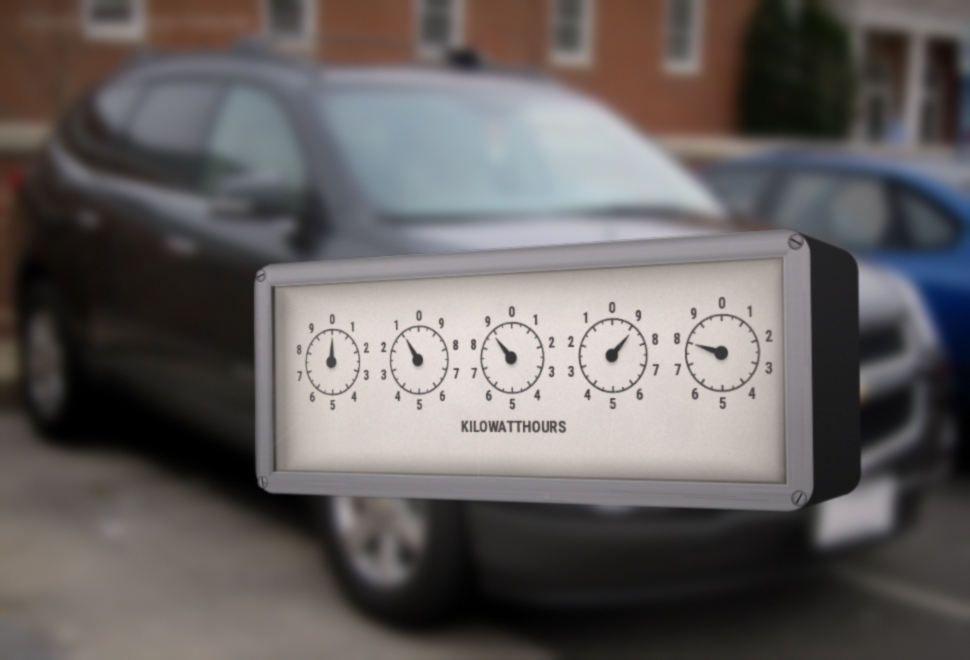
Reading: kWh 888
